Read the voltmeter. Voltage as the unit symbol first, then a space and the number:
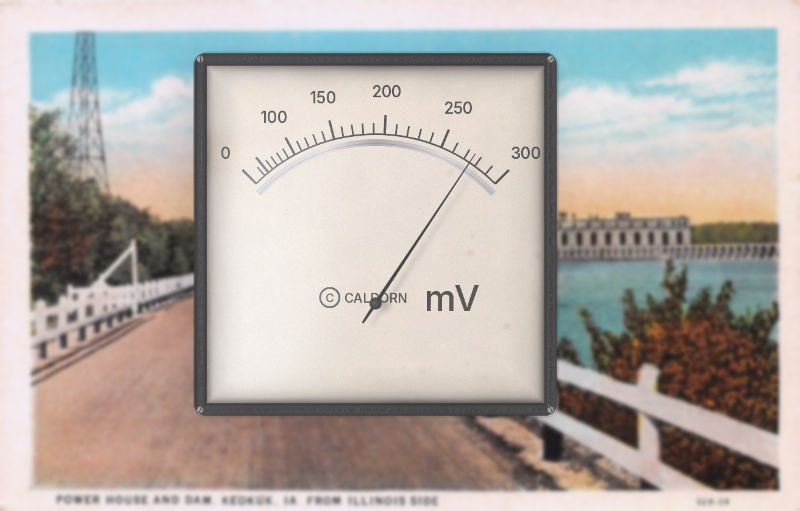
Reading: mV 275
